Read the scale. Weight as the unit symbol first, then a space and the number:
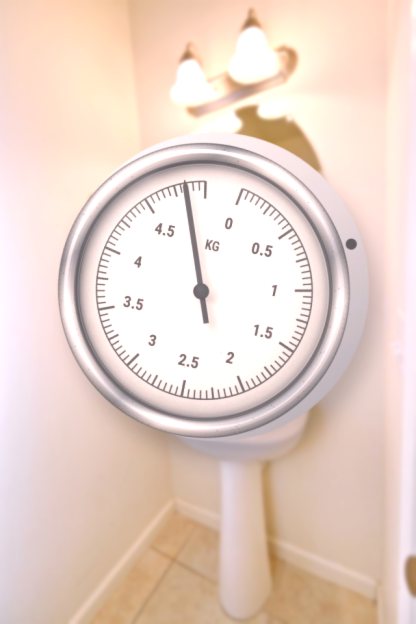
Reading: kg 4.85
